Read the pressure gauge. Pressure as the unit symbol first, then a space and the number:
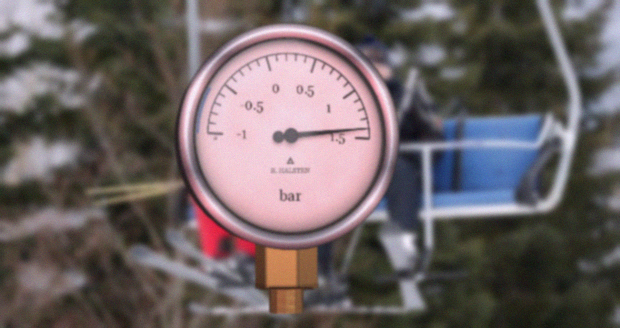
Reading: bar 1.4
